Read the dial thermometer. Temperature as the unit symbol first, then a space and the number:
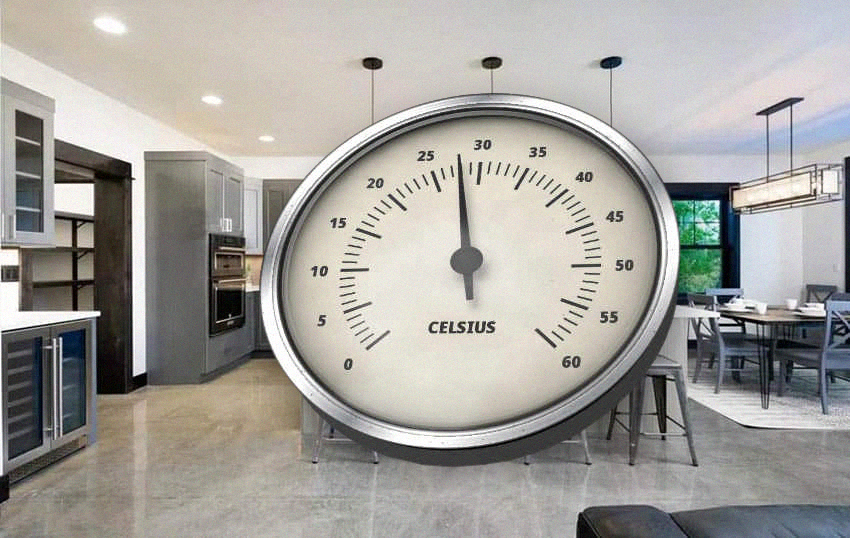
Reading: °C 28
